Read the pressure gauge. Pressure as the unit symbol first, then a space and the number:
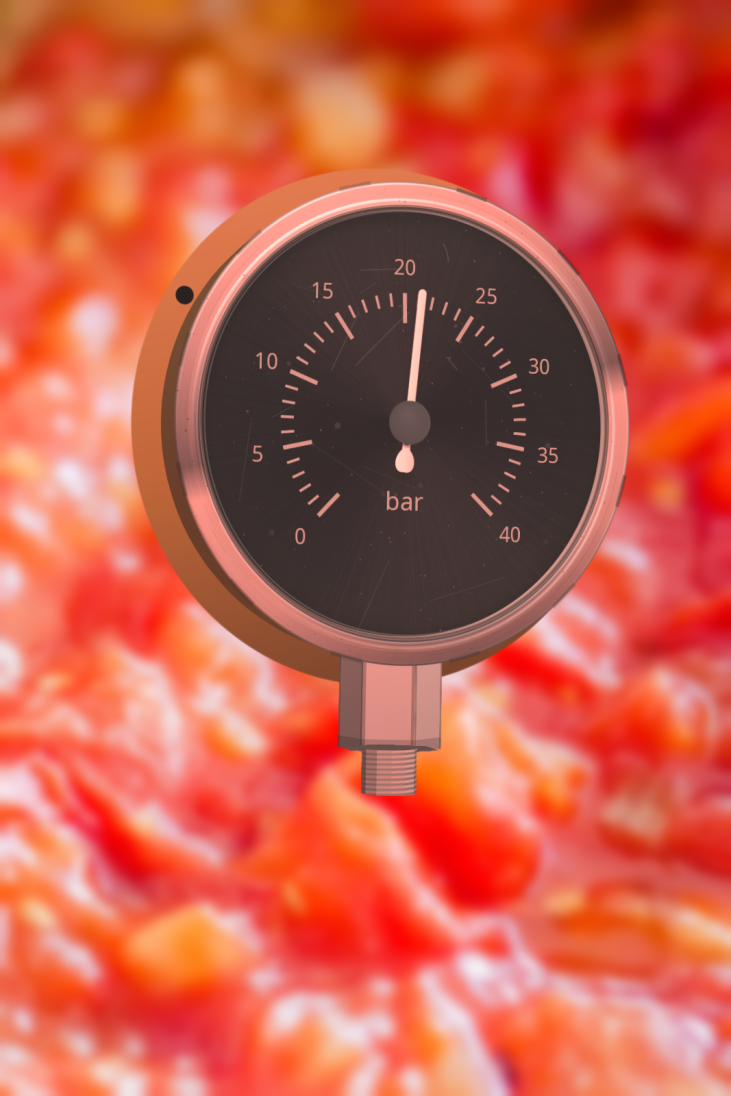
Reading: bar 21
